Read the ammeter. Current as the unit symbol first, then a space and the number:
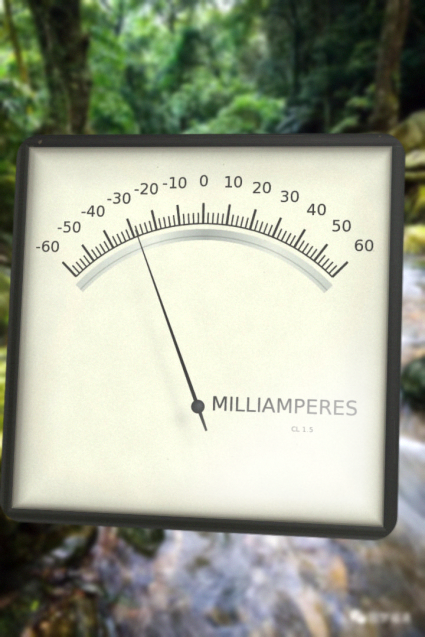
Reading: mA -28
